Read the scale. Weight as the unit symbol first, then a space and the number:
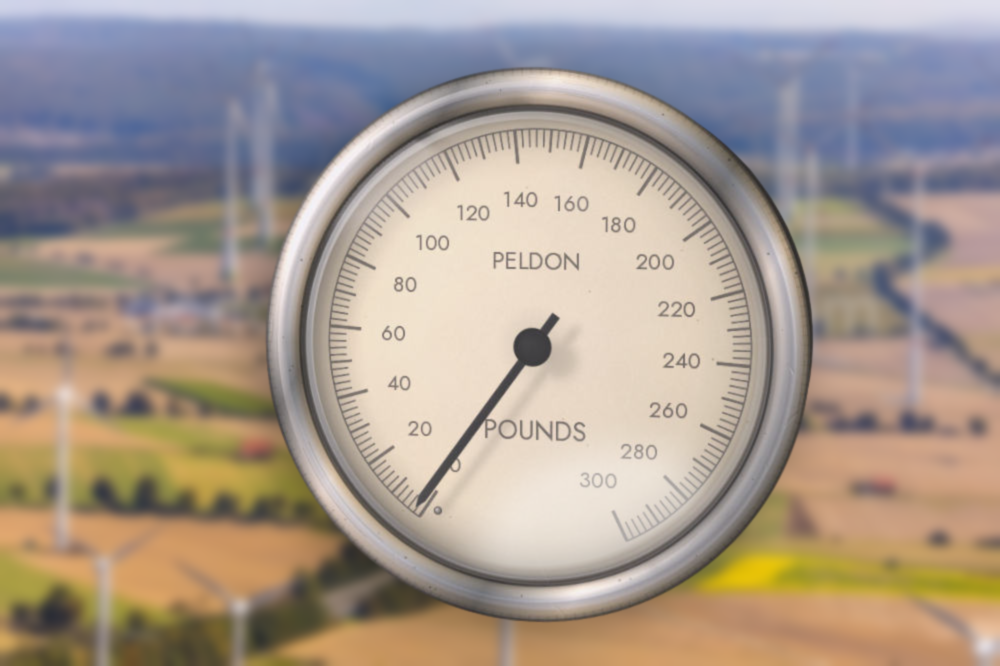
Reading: lb 2
